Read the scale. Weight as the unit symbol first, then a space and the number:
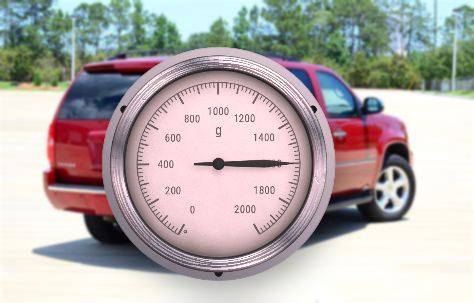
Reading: g 1600
